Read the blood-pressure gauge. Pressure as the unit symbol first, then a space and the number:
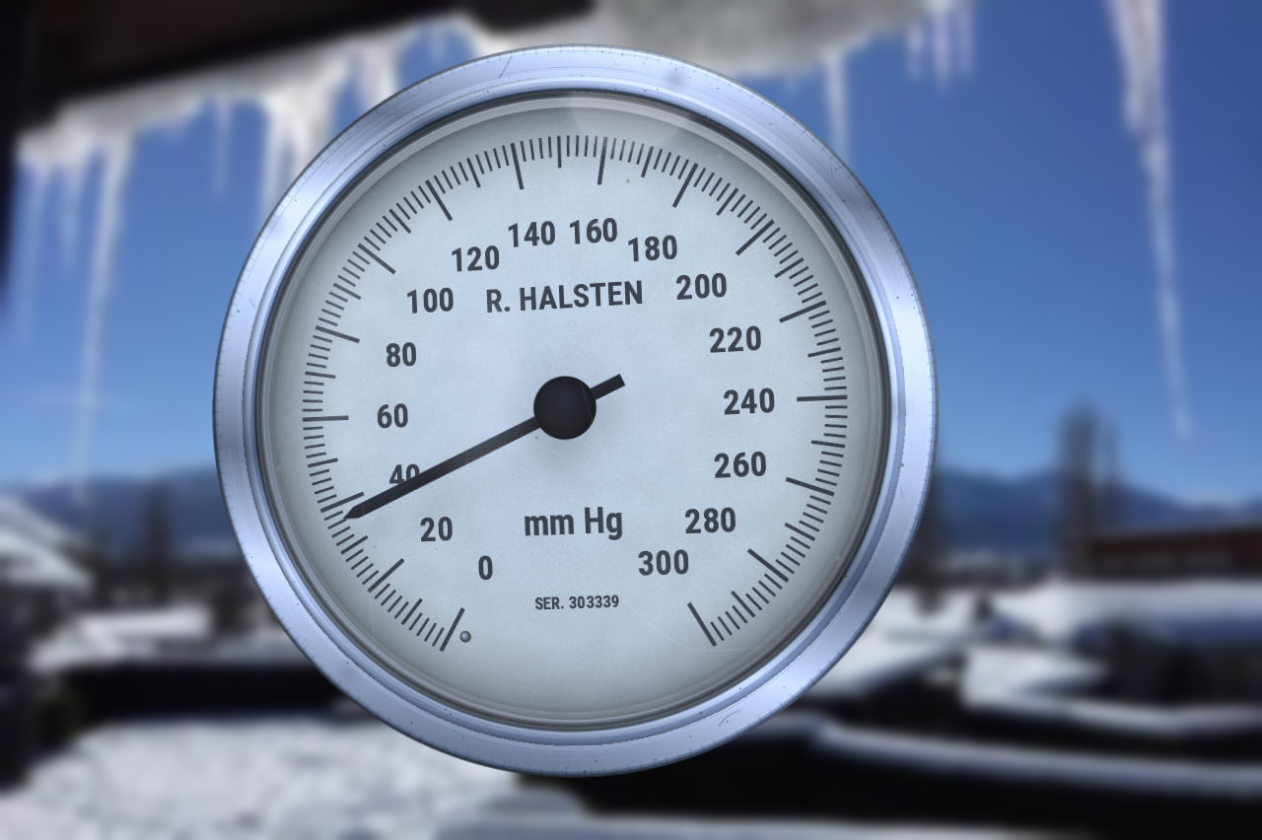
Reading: mmHg 36
